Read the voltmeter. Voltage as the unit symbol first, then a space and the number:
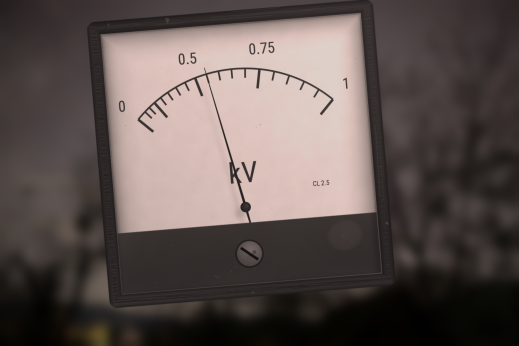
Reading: kV 0.55
